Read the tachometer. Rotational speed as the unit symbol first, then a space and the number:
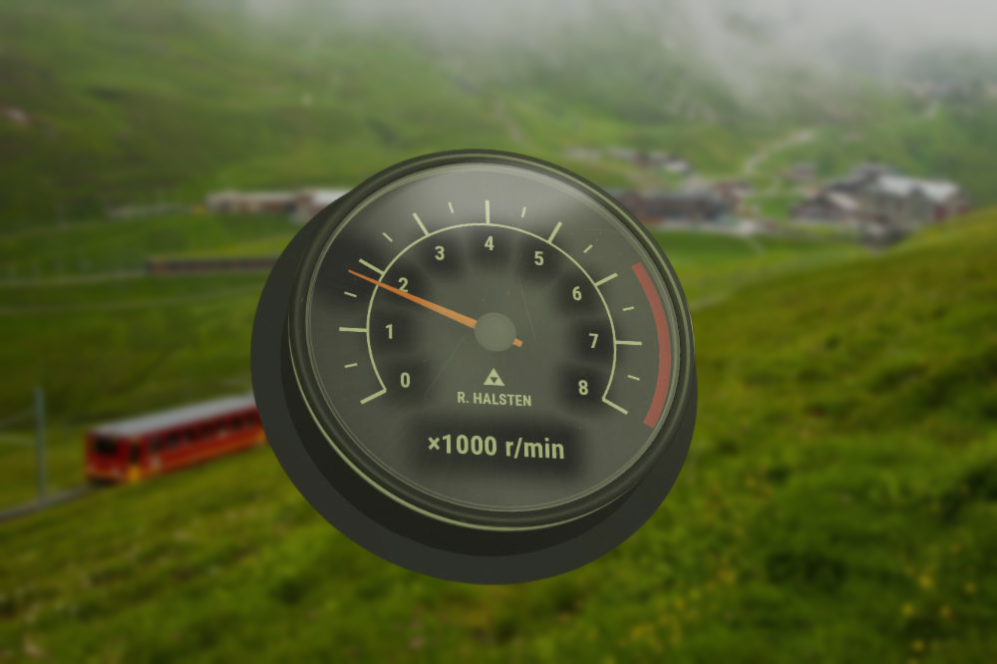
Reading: rpm 1750
